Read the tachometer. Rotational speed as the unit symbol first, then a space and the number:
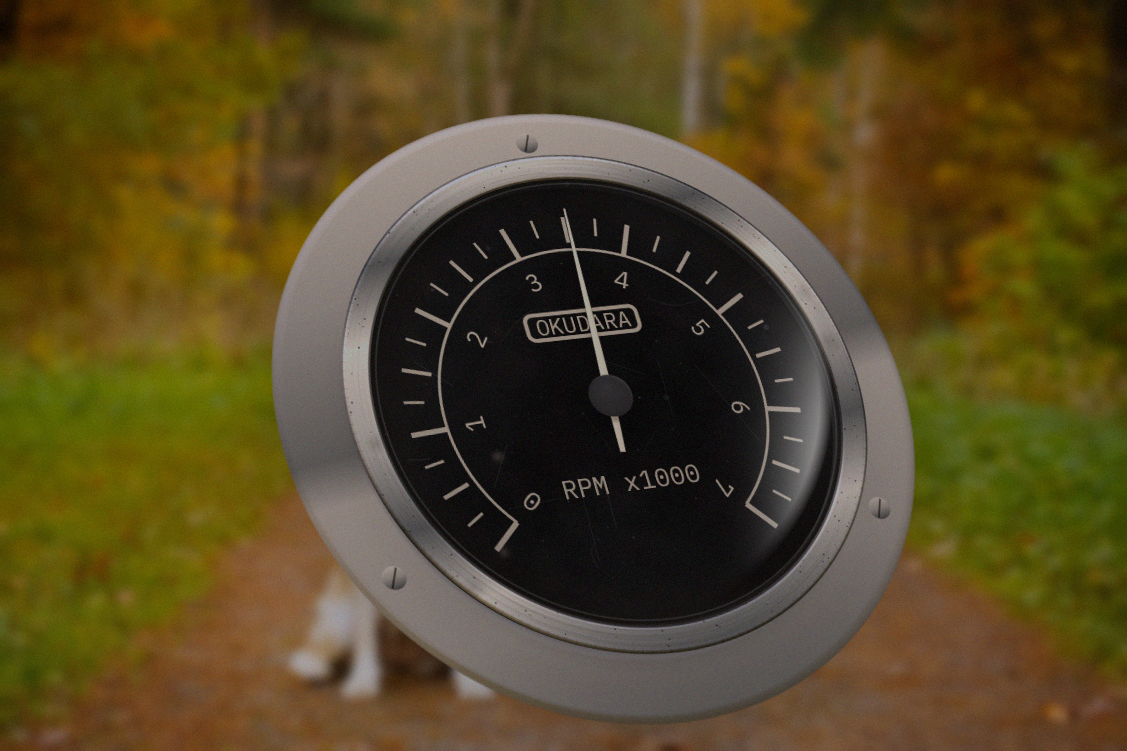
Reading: rpm 3500
